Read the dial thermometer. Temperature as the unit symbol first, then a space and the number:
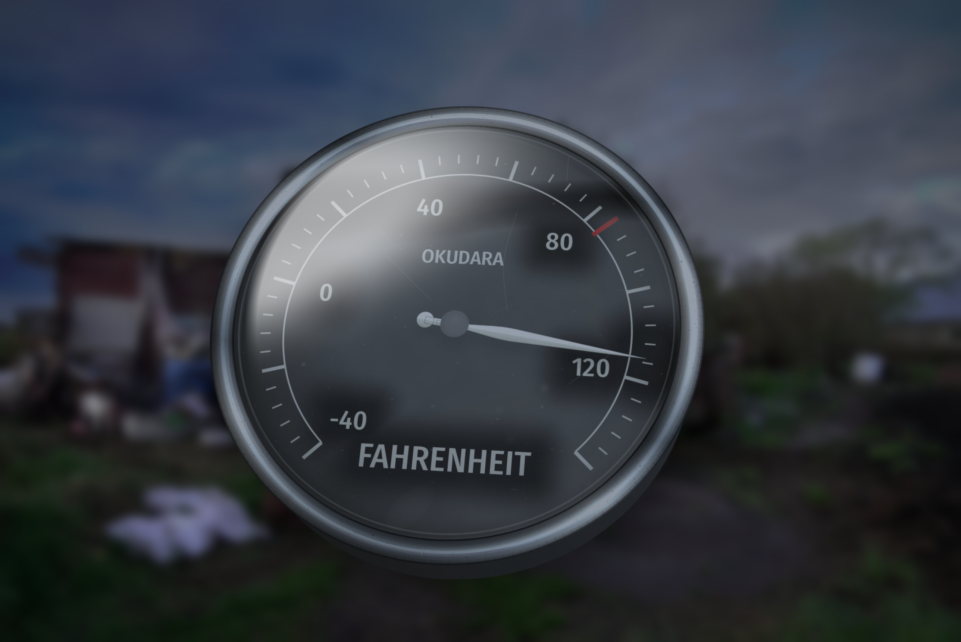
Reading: °F 116
